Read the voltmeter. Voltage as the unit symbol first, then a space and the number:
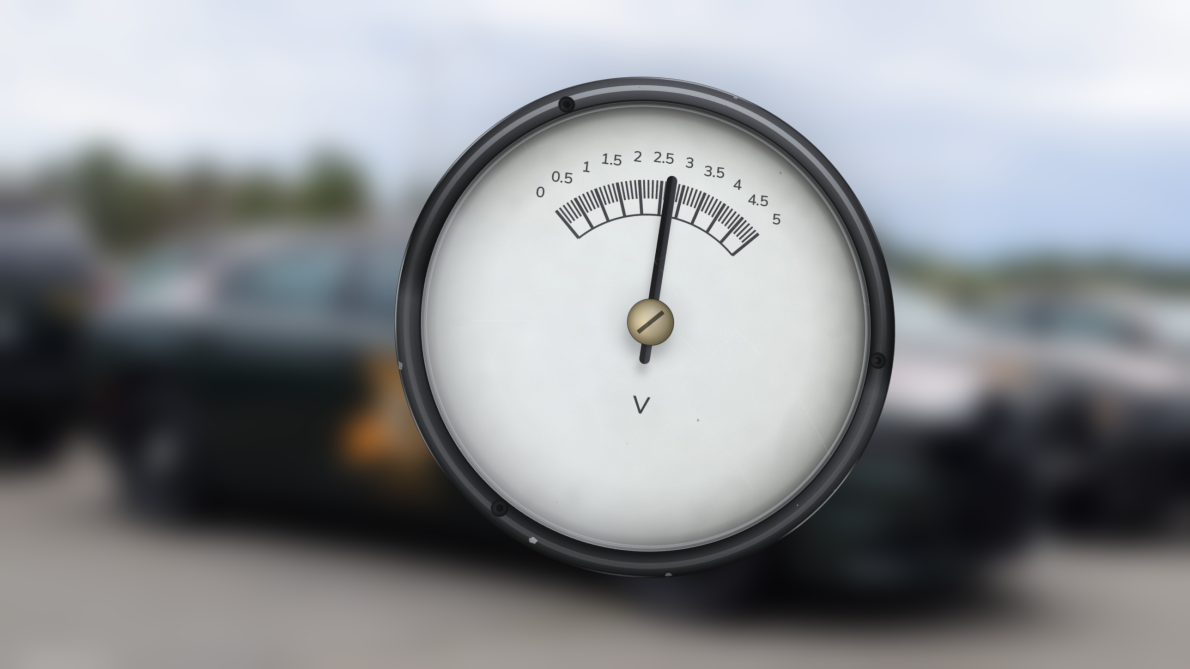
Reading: V 2.7
